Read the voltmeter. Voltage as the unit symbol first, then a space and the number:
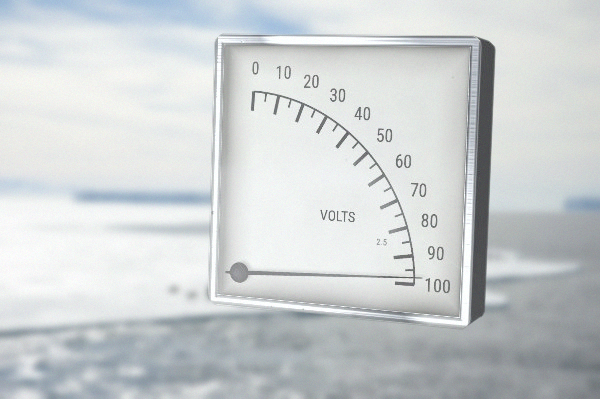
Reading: V 97.5
